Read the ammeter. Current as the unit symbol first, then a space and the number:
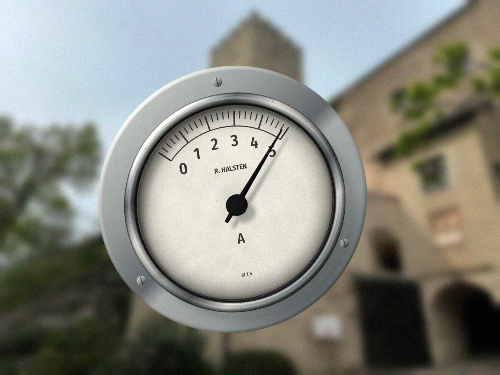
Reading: A 4.8
